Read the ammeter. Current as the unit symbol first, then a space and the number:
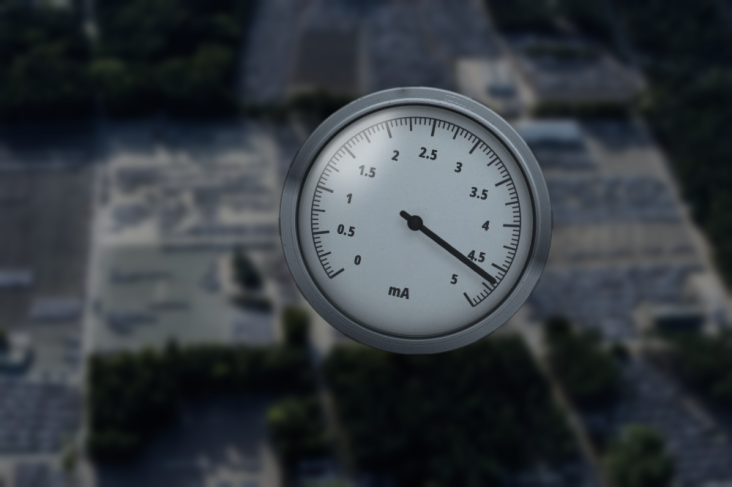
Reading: mA 4.65
